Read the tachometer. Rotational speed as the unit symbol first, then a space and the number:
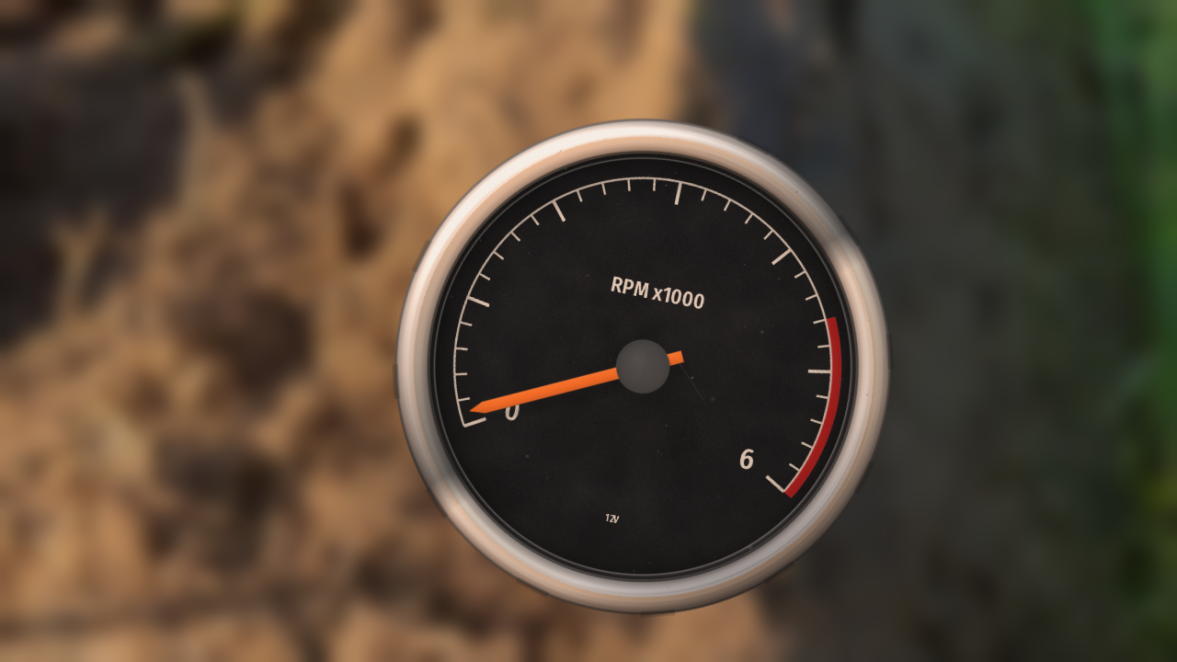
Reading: rpm 100
